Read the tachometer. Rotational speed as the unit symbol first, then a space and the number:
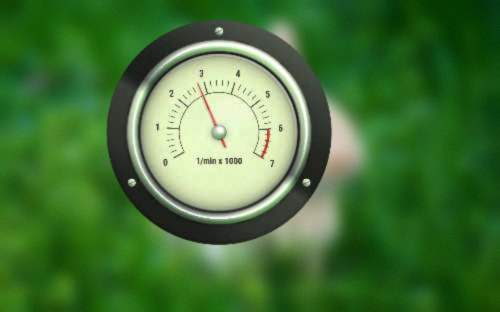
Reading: rpm 2800
